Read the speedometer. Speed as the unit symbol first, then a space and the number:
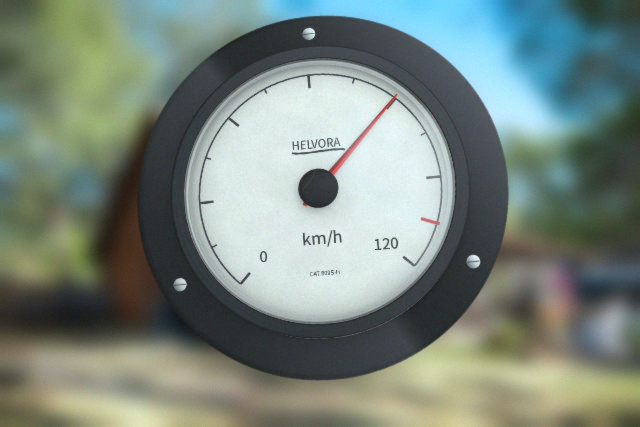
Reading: km/h 80
